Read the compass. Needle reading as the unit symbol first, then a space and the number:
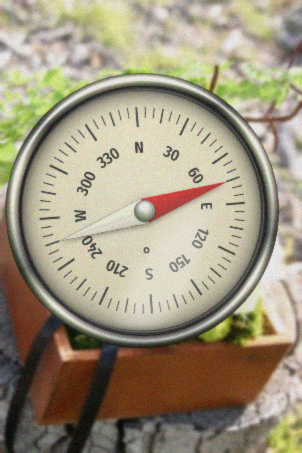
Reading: ° 75
